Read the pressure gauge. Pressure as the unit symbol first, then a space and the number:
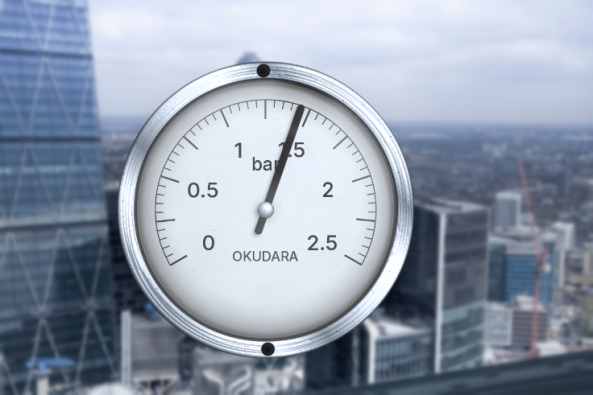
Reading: bar 1.45
